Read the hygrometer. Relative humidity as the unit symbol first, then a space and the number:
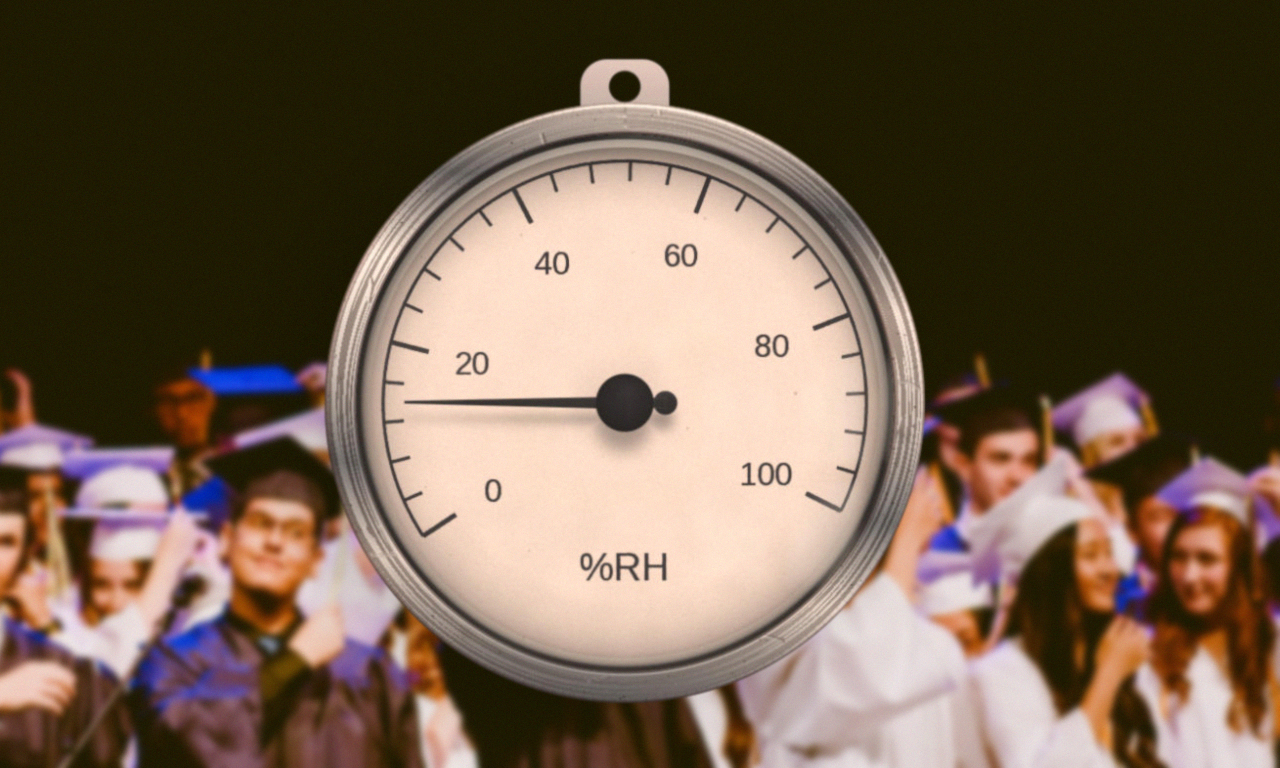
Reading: % 14
